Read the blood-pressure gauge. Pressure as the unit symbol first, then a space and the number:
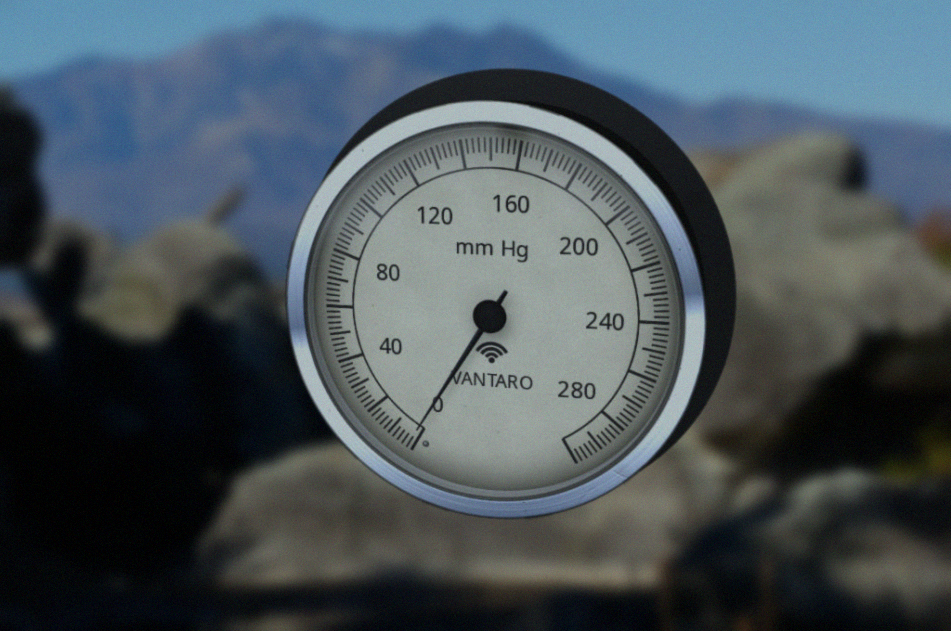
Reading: mmHg 2
